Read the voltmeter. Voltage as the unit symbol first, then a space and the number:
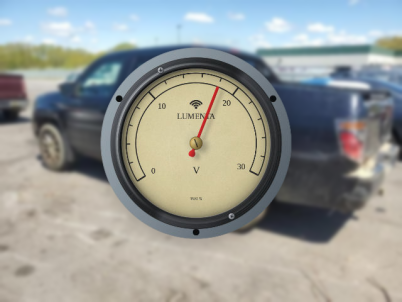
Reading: V 18
